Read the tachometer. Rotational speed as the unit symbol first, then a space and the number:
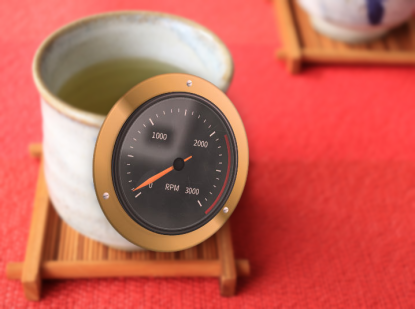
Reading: rpm 100
